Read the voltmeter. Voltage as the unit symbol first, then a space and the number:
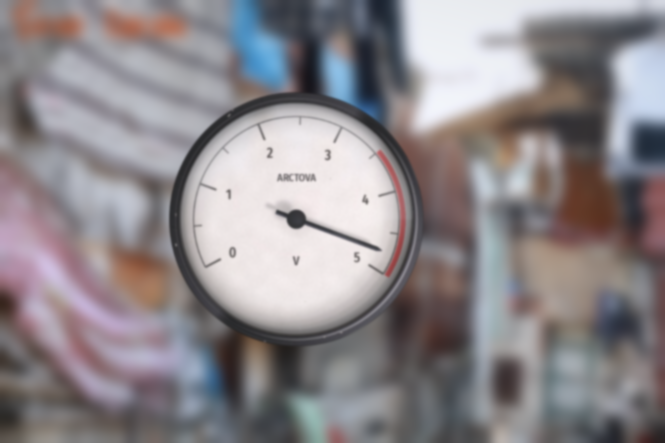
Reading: V 4.75
